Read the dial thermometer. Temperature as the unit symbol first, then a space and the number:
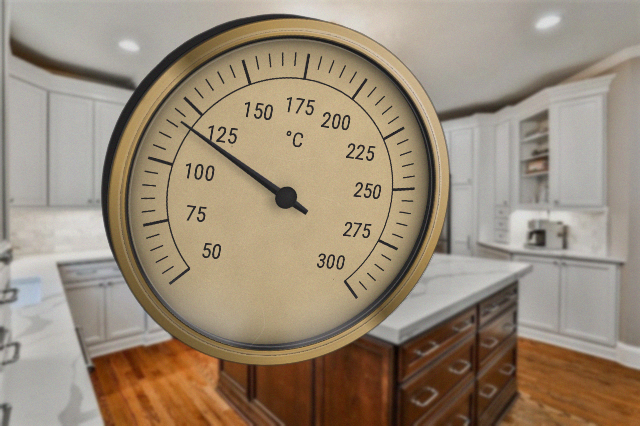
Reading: °C 117.5
